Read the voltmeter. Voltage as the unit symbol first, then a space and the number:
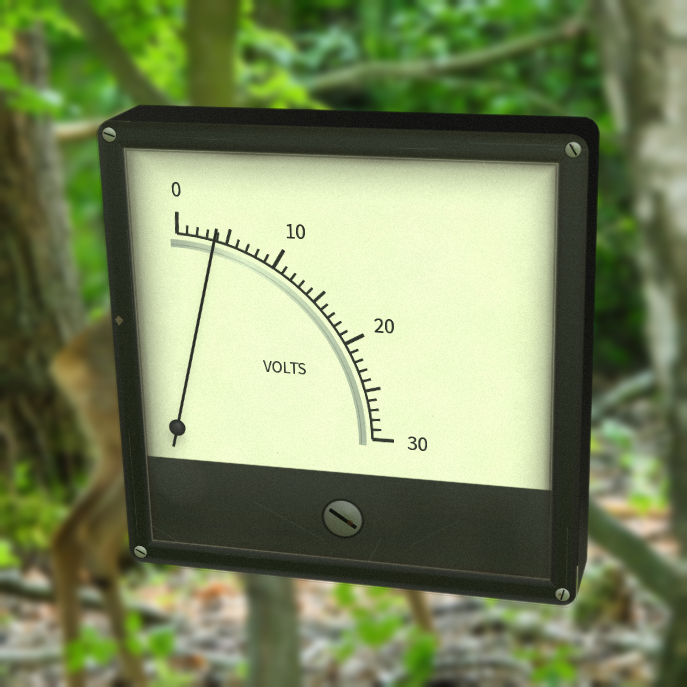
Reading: V 4
